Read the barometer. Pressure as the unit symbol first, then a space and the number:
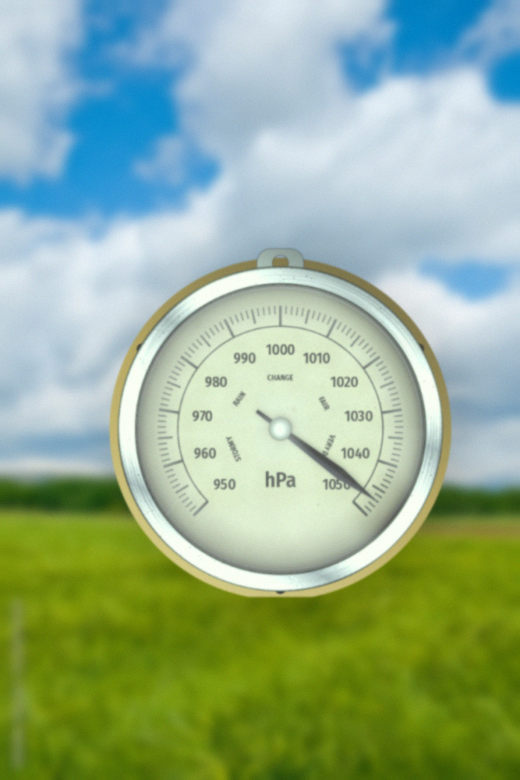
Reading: hPa 1047
